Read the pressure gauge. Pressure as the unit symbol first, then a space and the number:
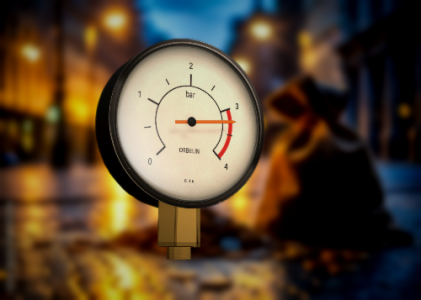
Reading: bar 3.25
